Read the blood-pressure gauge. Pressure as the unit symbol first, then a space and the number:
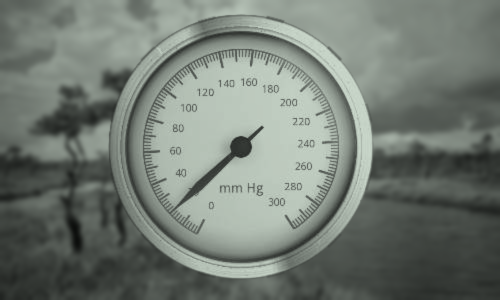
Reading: mmHg 20
